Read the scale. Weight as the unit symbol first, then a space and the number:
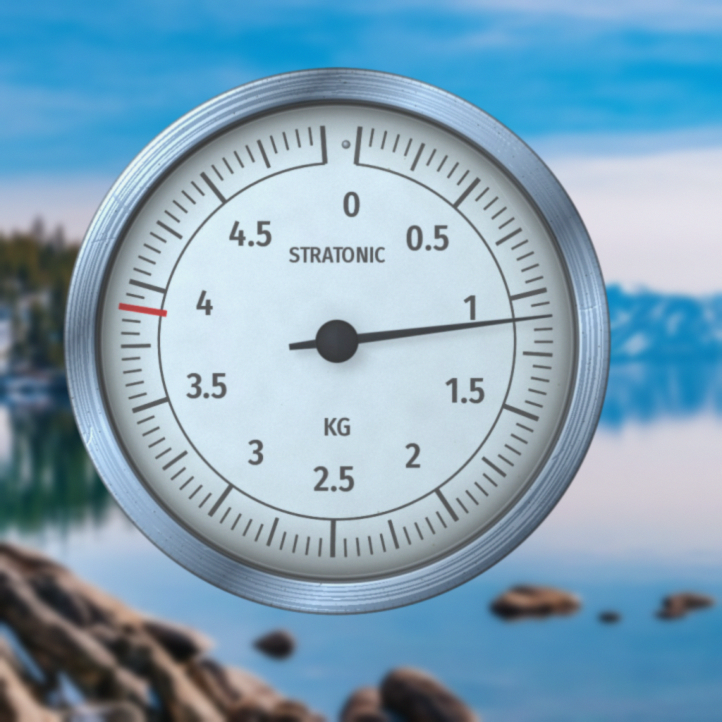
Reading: kg 1.1
